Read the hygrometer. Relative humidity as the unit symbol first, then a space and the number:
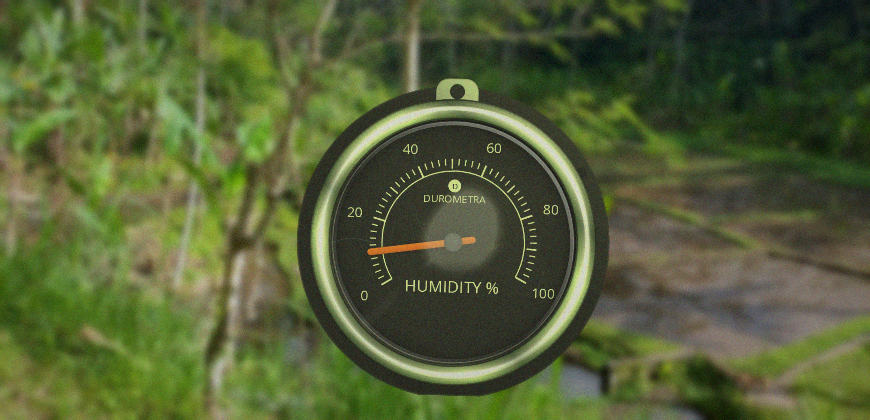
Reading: % 10
